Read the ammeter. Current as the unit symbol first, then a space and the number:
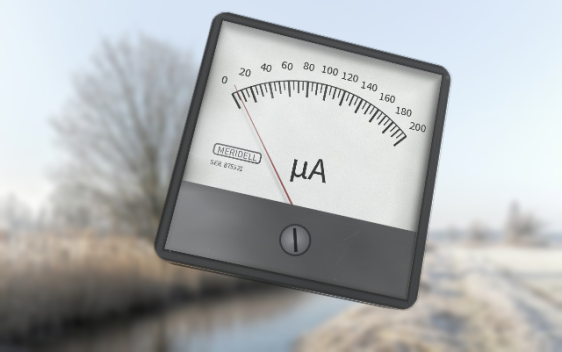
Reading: µA 5
